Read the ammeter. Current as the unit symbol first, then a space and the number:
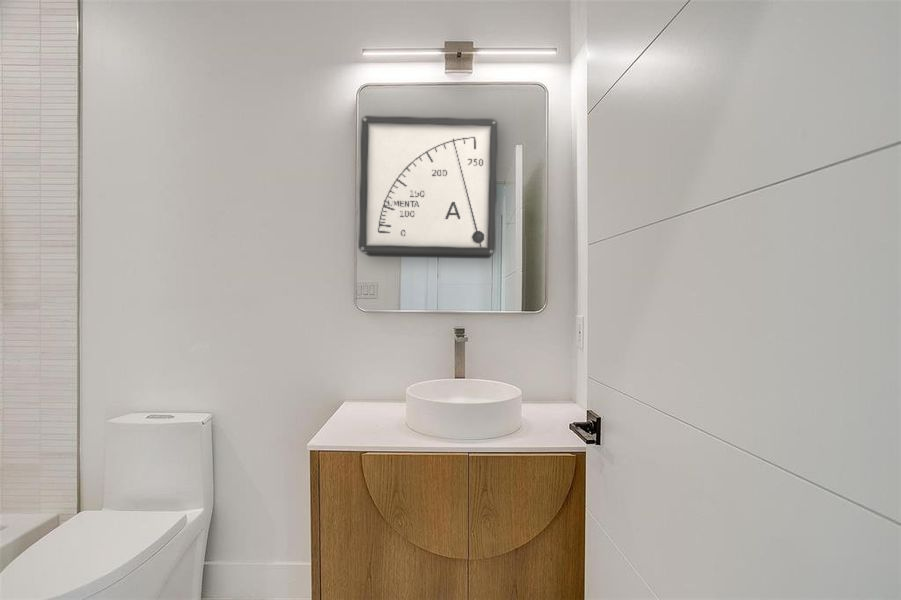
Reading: A 230
